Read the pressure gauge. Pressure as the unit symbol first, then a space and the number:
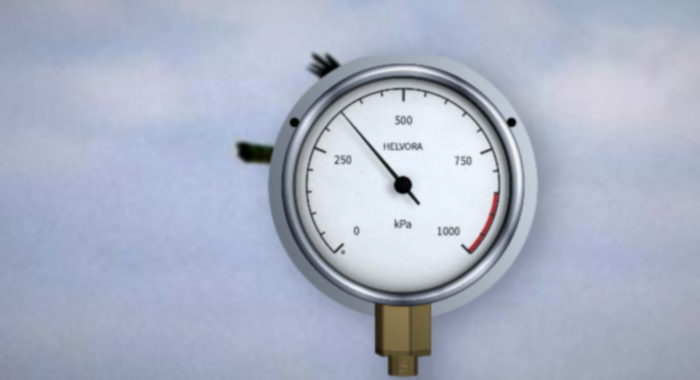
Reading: kPa 350
